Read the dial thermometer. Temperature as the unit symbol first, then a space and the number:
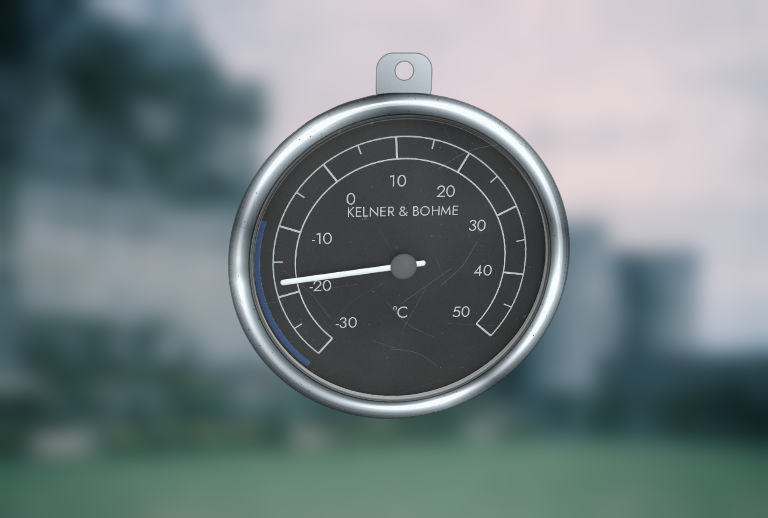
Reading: °C -17.5
